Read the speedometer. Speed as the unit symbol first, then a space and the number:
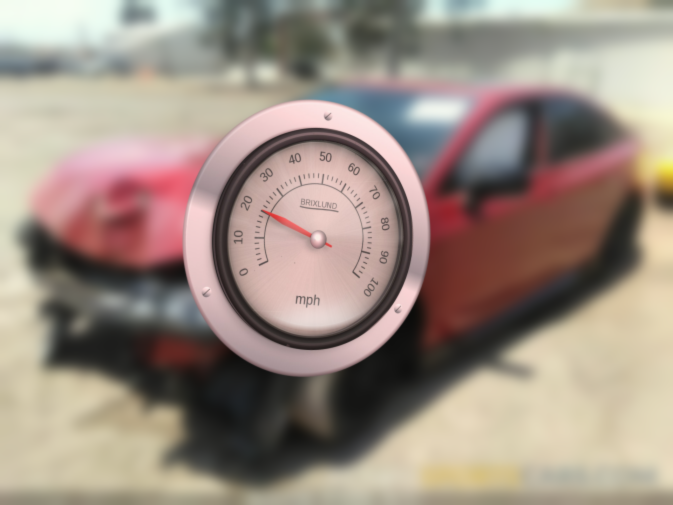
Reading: mph 20
